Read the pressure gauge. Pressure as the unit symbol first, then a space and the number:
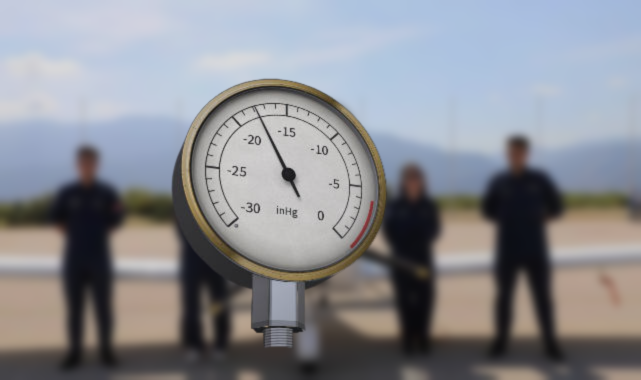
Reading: inHg -18
